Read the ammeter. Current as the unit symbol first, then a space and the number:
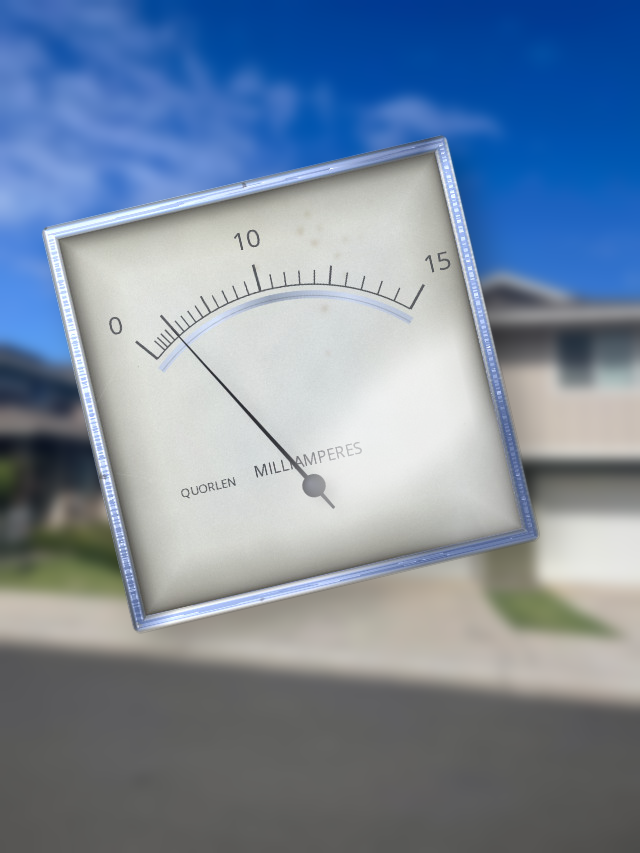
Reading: mA 5
